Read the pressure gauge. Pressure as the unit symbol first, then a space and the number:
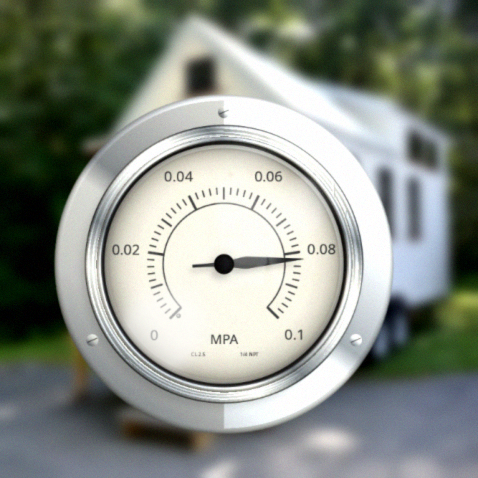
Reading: MPa 0.082
